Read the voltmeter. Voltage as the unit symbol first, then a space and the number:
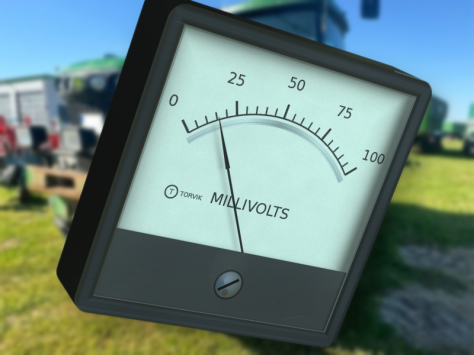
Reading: mV 15
